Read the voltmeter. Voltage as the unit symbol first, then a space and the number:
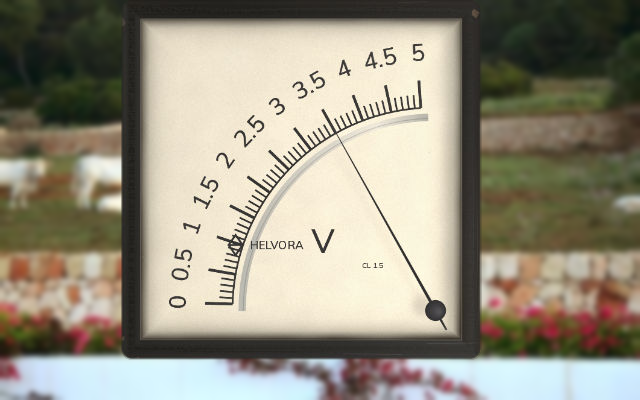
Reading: V 3.5
